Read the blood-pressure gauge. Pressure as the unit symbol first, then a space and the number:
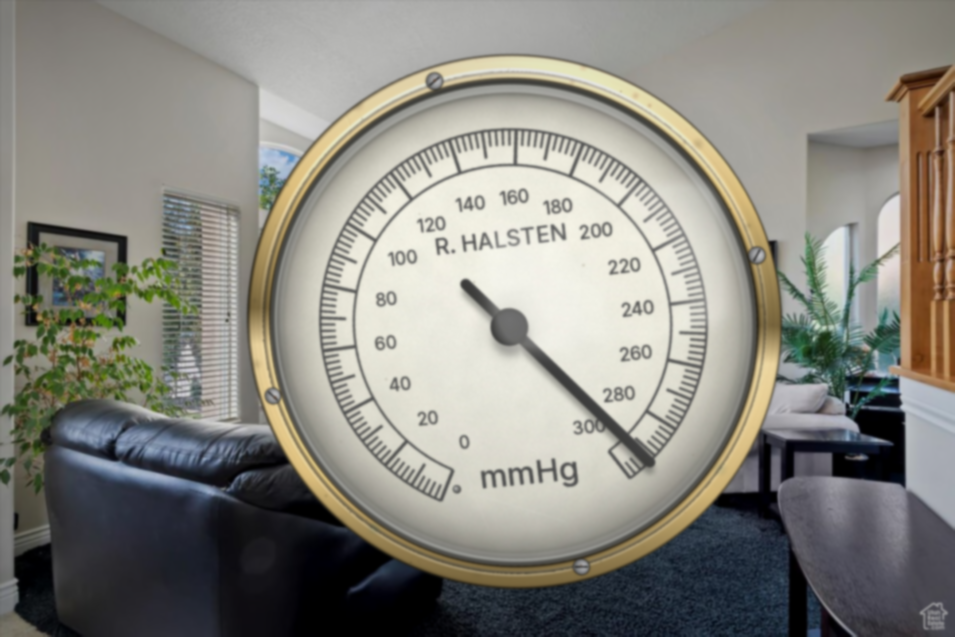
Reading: mmHg 292
